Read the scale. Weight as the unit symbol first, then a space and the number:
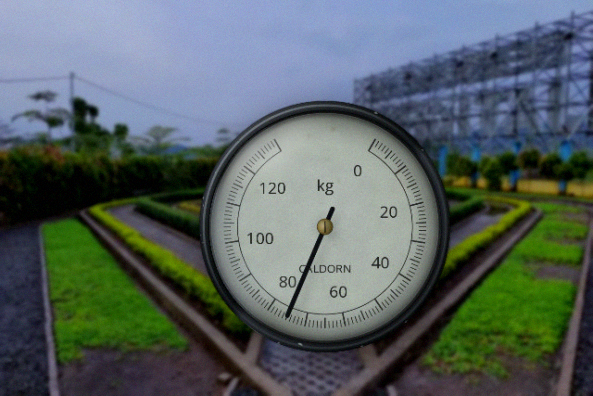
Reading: kg 75
